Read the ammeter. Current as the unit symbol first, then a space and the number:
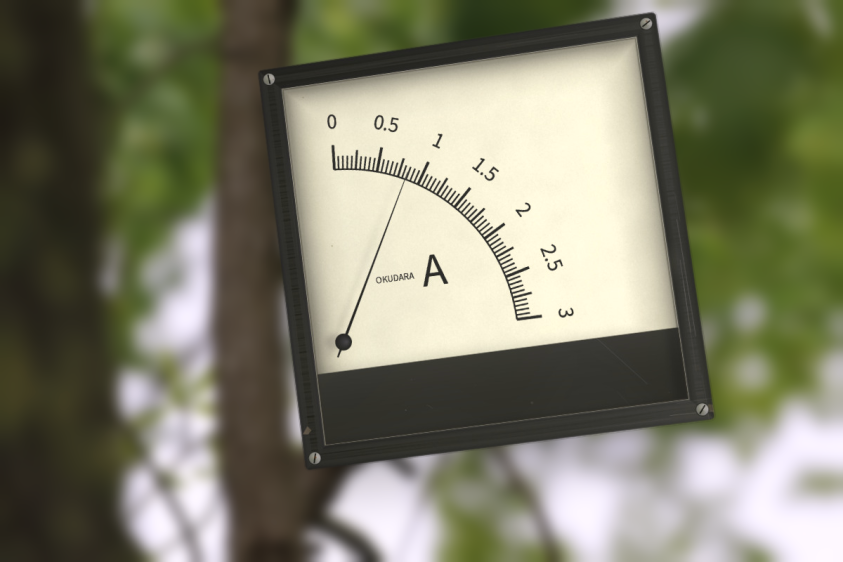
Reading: A 0.85
